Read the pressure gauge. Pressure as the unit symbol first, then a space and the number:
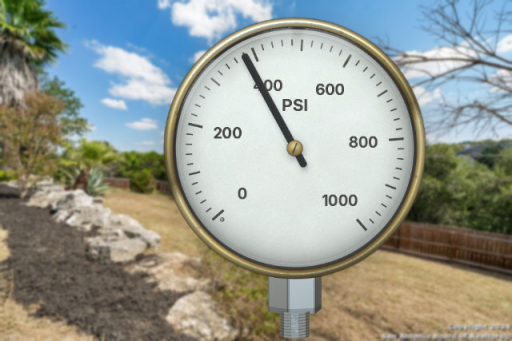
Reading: psi 380
